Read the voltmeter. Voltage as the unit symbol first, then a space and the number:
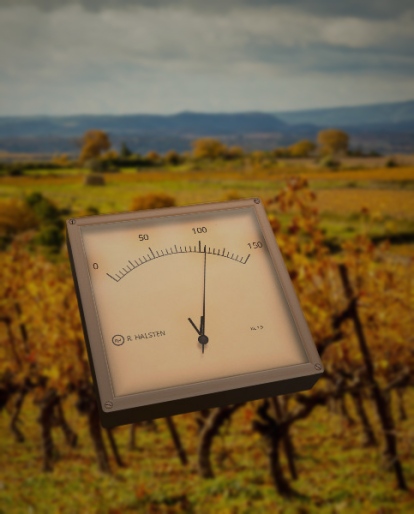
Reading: V 105
